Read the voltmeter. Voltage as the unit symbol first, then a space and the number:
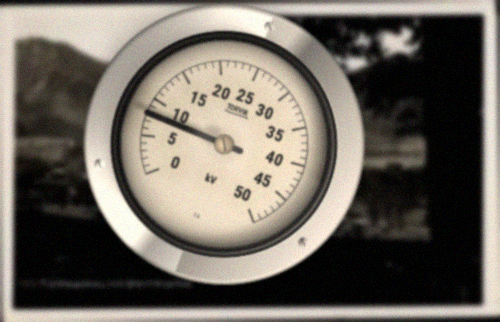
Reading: kV 8
